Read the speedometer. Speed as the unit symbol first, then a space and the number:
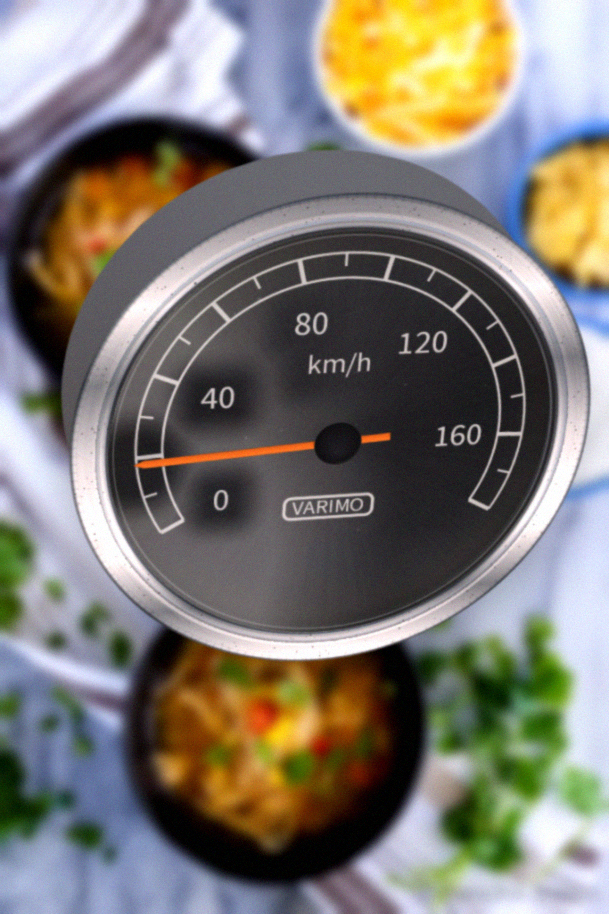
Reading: km/h 20
